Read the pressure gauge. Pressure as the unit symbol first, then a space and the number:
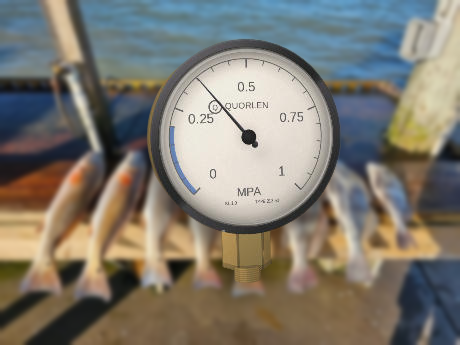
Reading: MPa 0.35
